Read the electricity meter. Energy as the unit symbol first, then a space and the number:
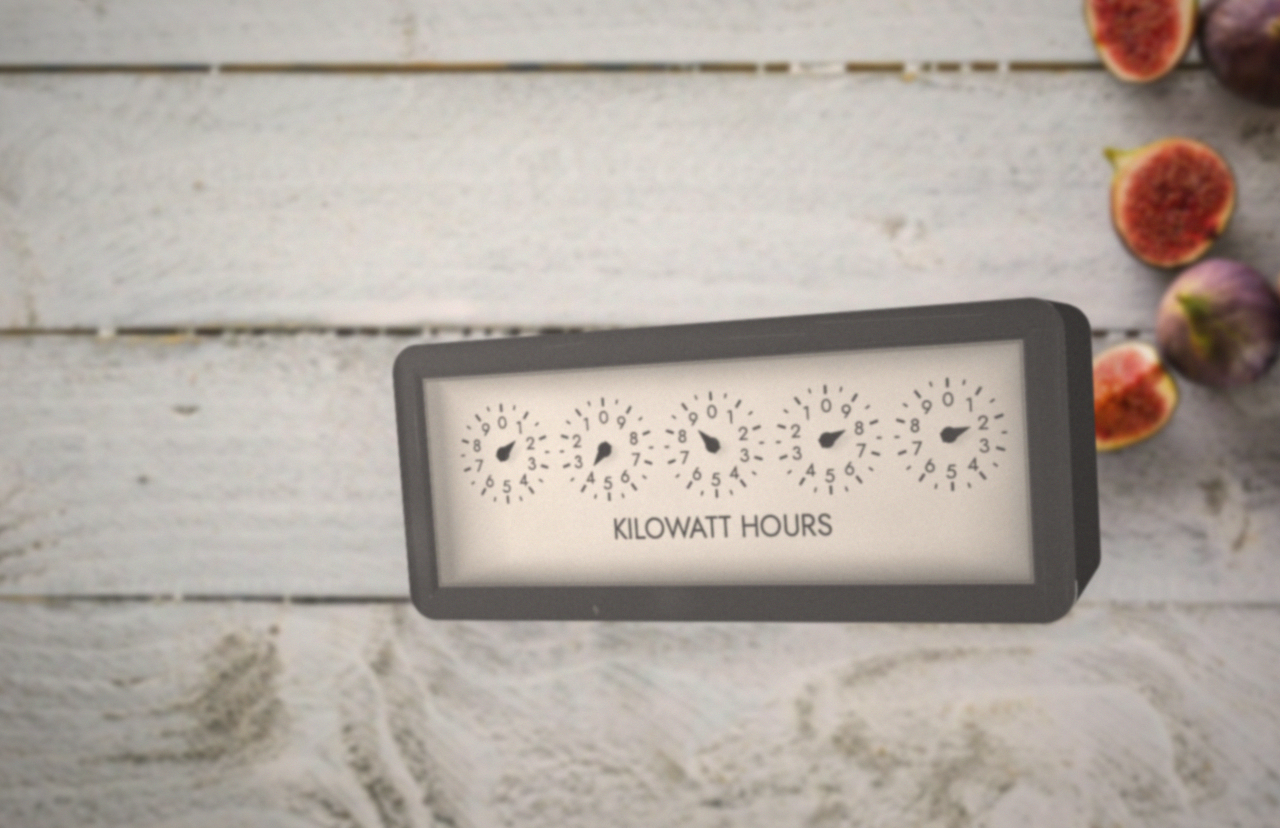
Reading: kWh 13882
